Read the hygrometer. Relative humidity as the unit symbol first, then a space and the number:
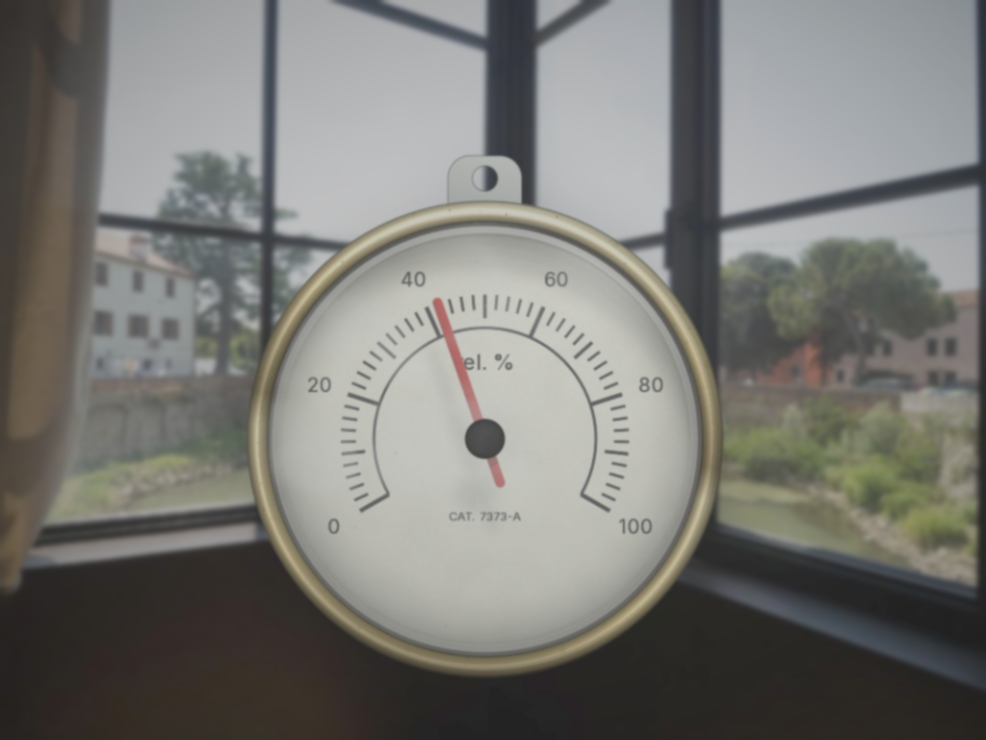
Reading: % 42
